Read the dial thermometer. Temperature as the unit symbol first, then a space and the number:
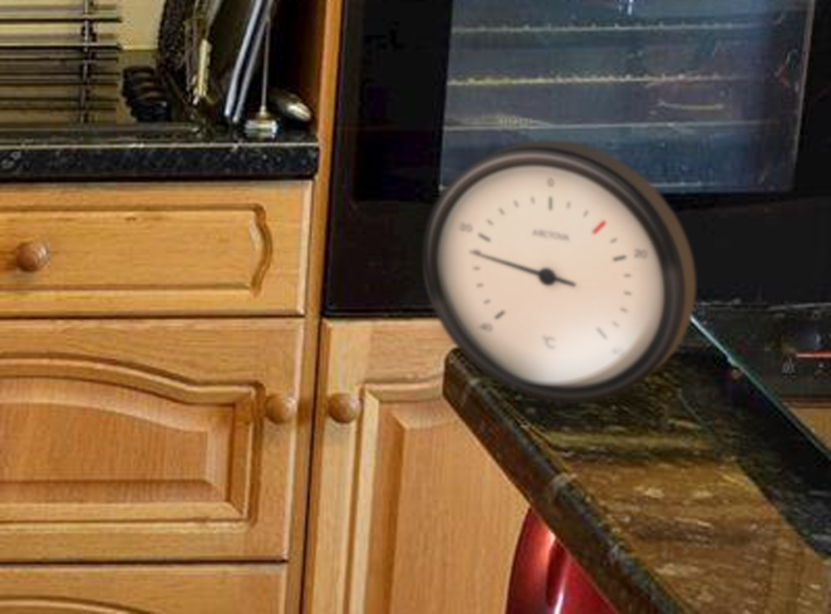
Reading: °C -24
